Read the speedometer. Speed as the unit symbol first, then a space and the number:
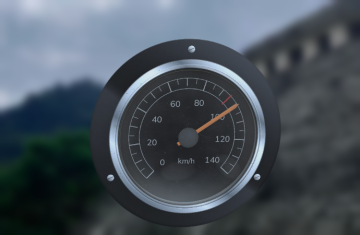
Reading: km/h 100
